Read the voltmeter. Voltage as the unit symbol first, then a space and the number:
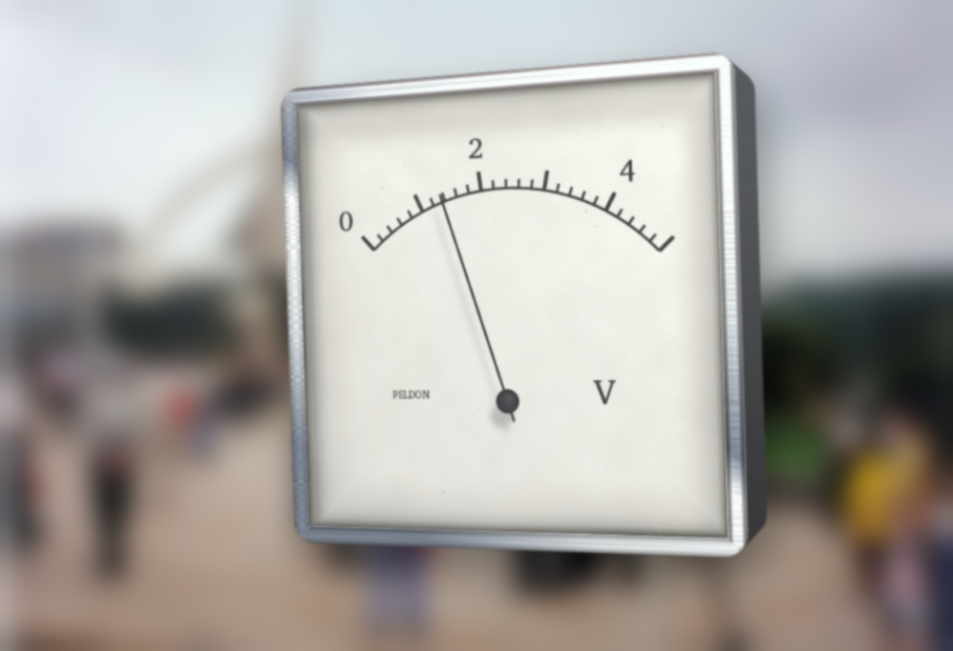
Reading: V 1.4
